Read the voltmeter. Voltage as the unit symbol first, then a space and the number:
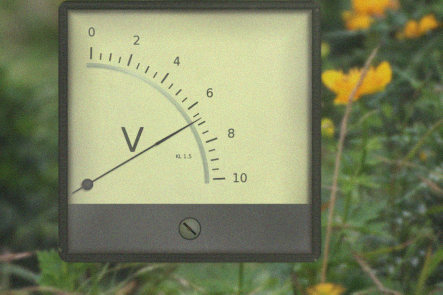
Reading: V 6.75
